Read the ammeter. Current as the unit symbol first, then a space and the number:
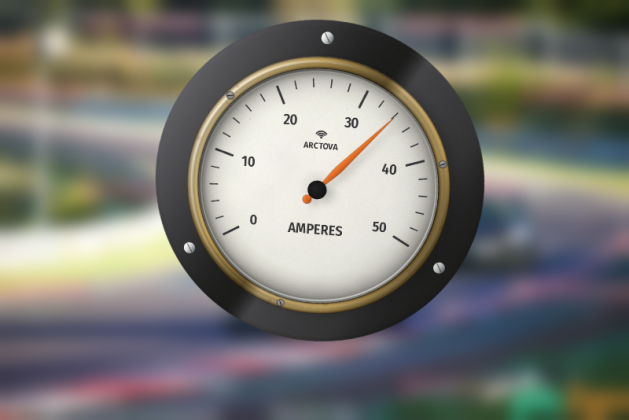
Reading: A 34
